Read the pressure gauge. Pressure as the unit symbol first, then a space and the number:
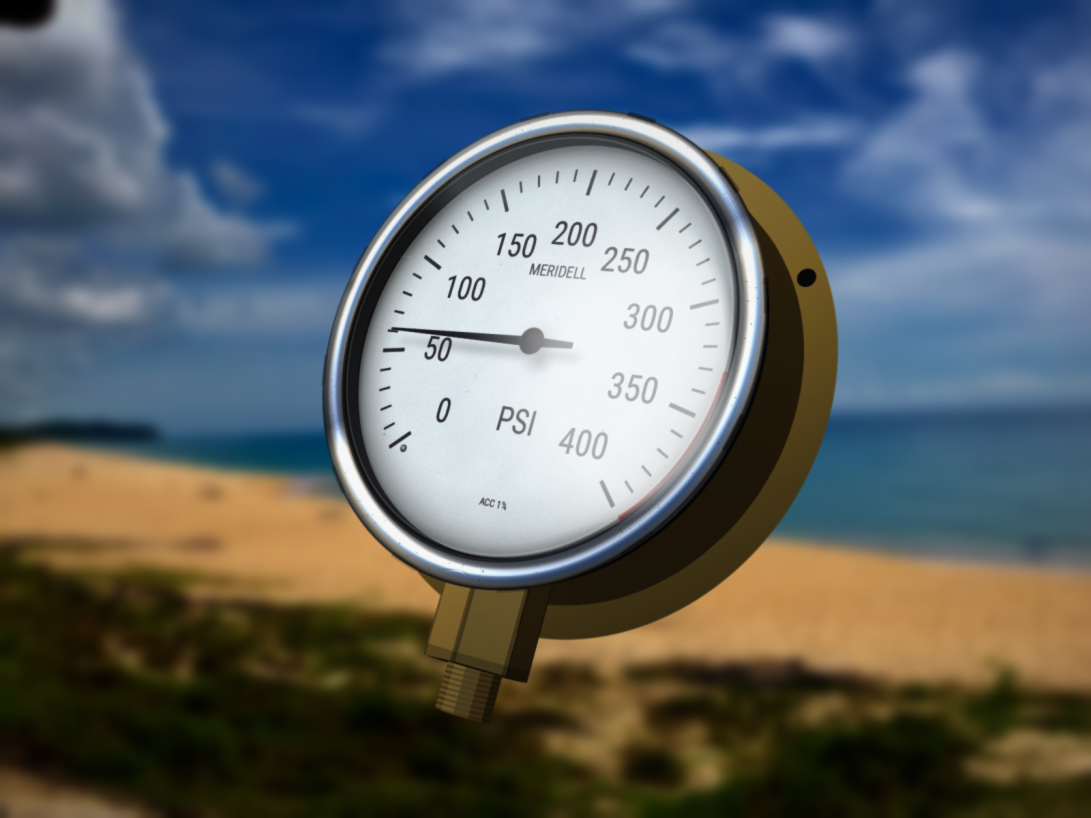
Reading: psi 60
